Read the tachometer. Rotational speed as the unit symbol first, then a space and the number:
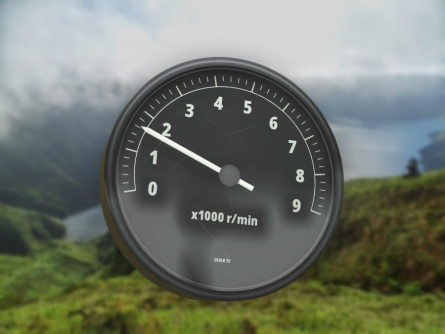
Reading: rpm 1600
